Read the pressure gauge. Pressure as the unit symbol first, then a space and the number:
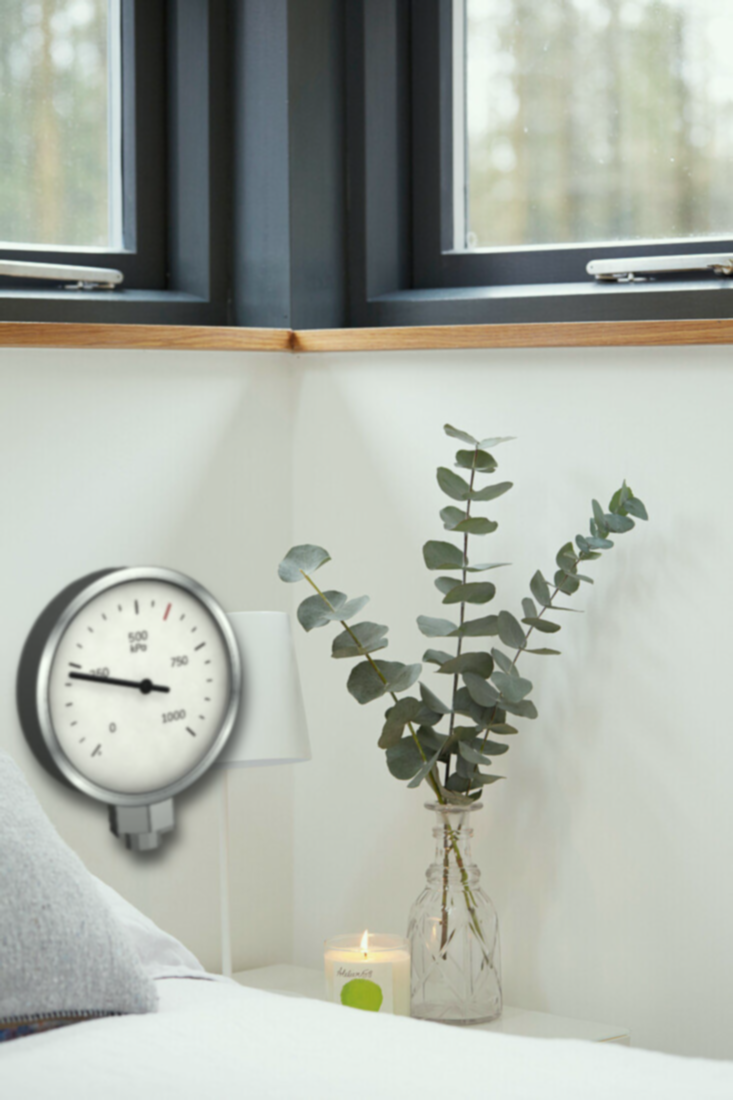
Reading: kPa 225
